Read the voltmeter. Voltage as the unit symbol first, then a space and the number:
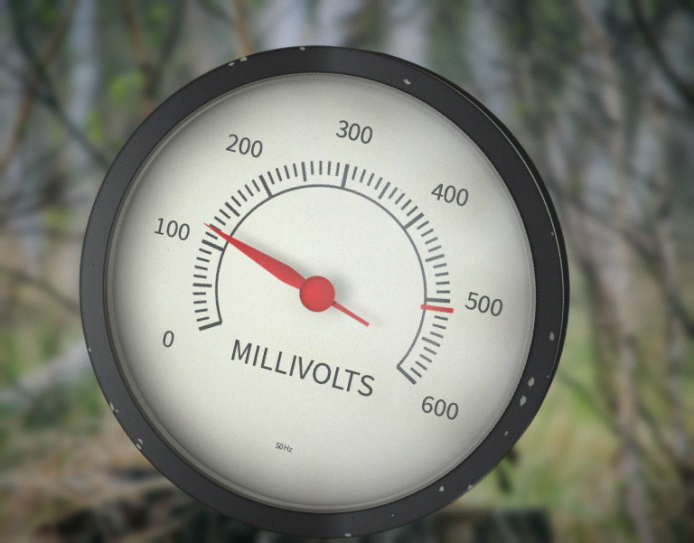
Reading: mV 120
